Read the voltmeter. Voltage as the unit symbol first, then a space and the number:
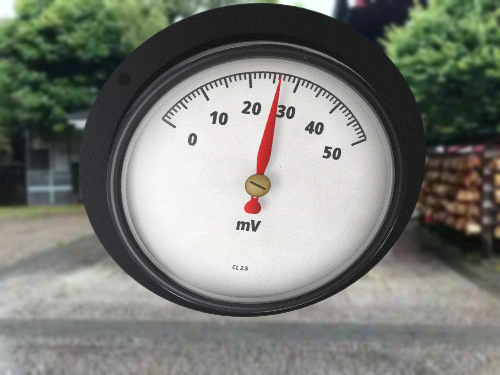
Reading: mV 26
